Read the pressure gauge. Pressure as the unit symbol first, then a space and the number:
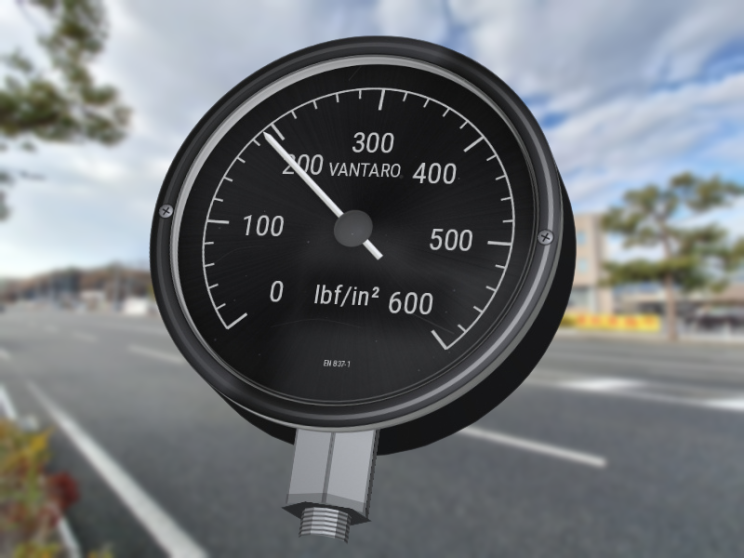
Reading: psi 190
